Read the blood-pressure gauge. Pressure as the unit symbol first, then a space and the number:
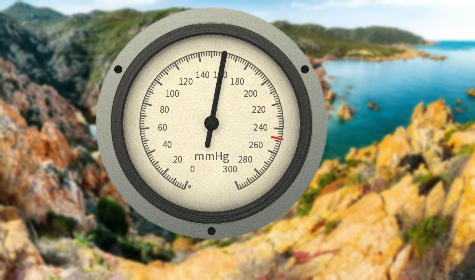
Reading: mmHg 160
